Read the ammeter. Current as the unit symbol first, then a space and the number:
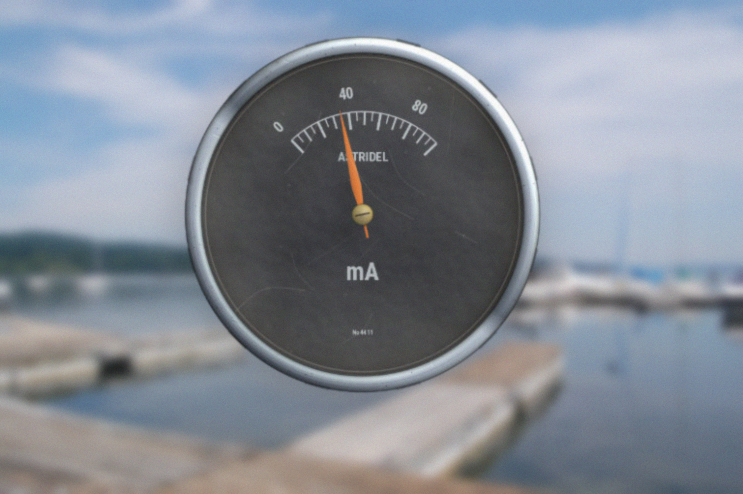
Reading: mA 35
